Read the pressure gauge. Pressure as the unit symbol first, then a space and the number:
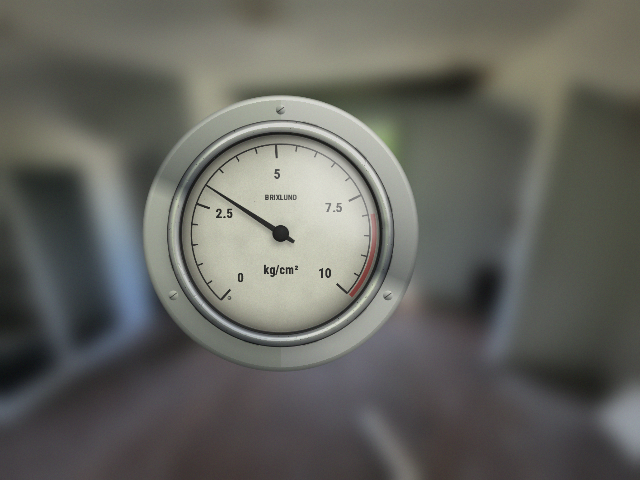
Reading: kg/cm² 3
